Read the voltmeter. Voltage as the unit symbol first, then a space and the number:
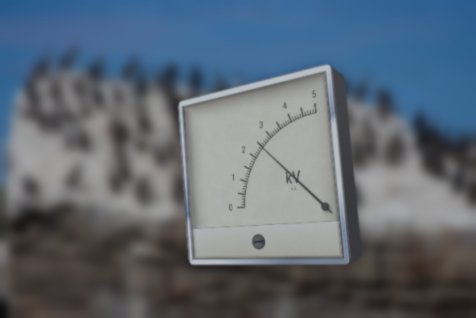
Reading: kV 2.5
